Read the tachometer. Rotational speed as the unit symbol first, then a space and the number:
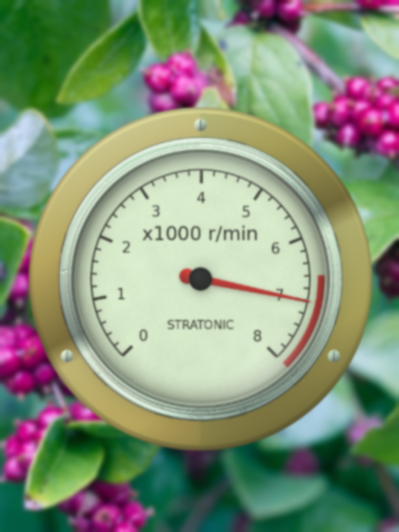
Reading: rpm 7000
